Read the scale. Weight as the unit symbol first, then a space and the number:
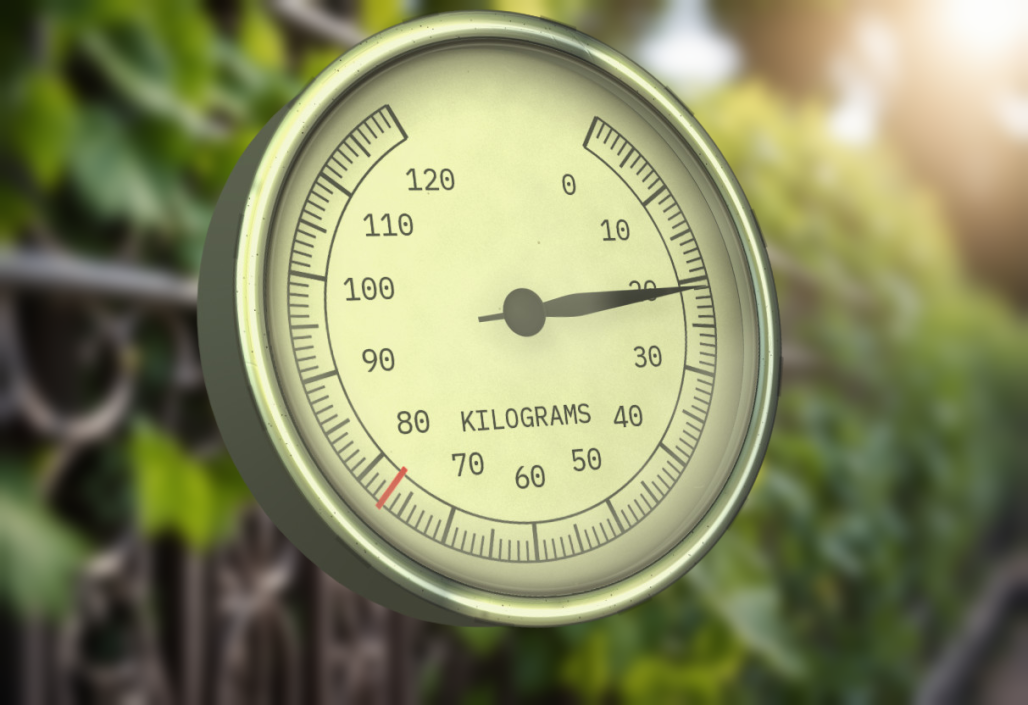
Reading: kg 21
